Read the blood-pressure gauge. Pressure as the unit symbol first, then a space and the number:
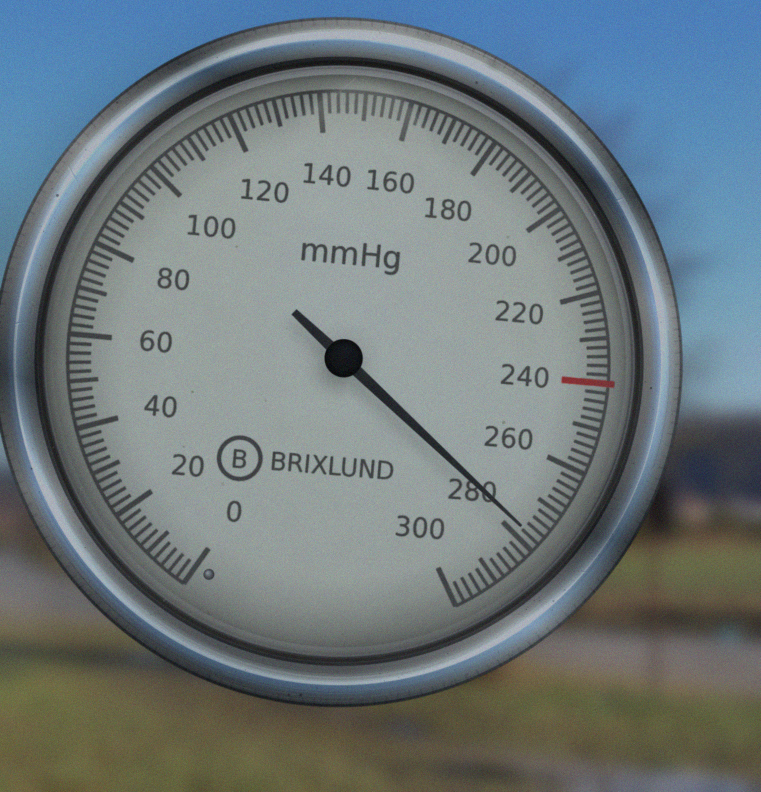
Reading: mmHg 278
